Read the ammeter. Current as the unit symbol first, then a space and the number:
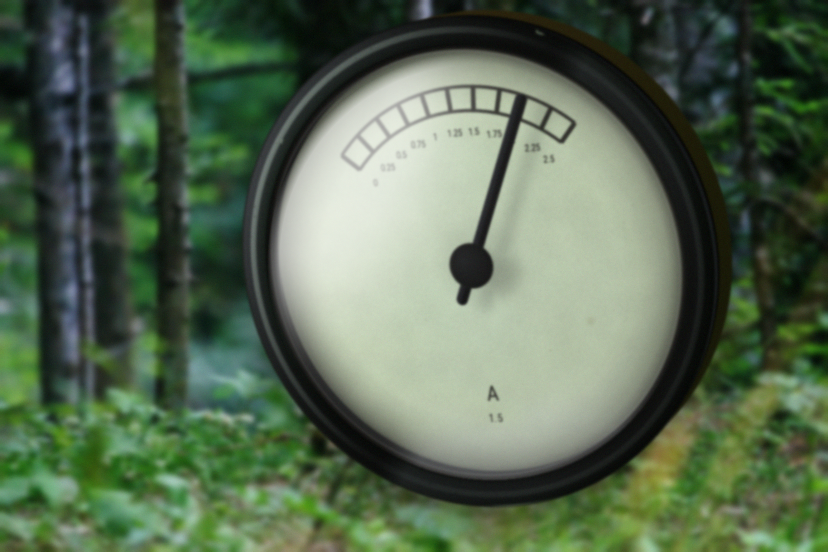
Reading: A 2
